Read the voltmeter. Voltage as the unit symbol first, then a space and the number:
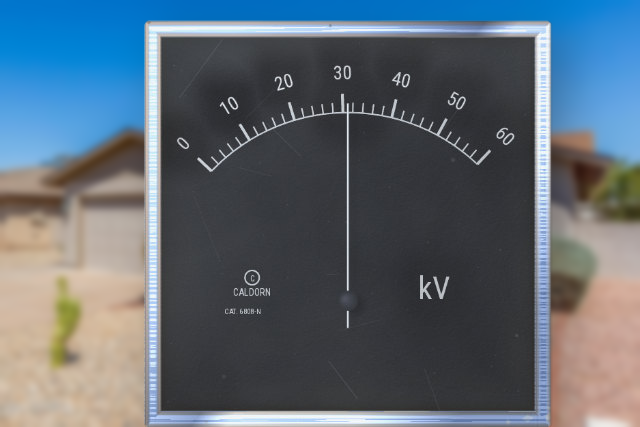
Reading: kV 31
